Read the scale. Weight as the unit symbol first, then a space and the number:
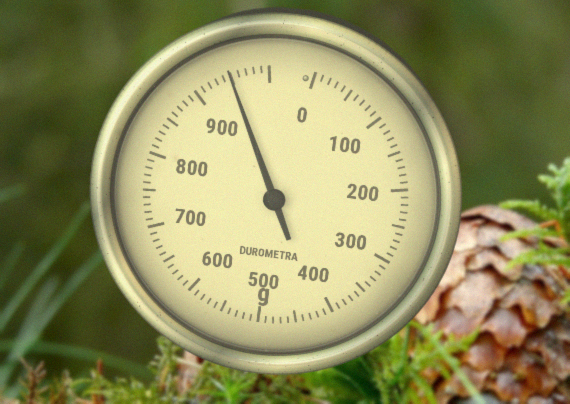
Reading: g 950
